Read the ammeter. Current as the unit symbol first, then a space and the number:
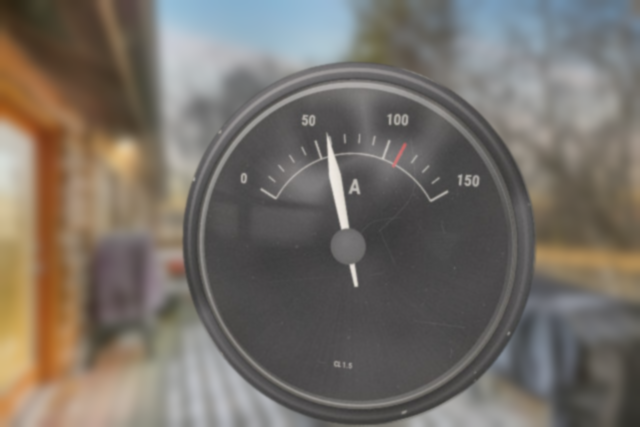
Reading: A 60
